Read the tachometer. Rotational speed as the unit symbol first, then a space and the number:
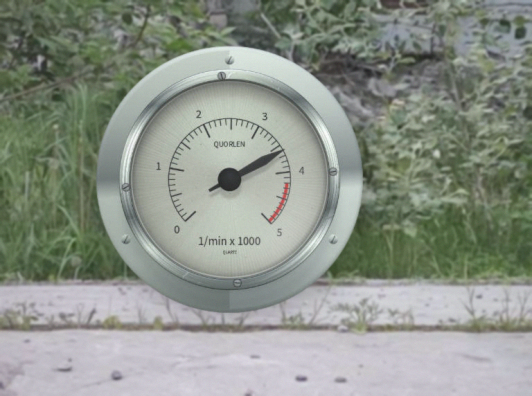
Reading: rpm 3600
